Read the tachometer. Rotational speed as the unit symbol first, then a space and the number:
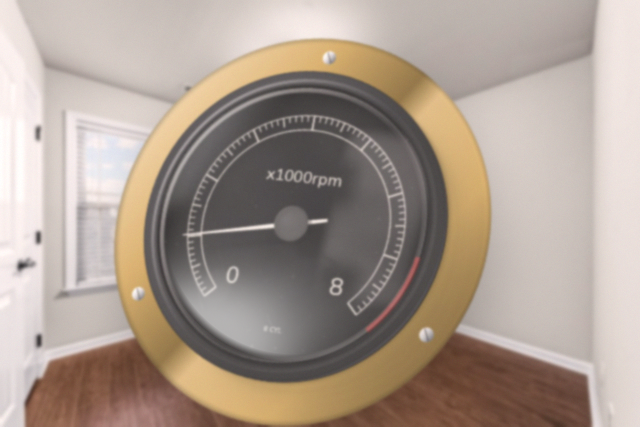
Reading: rpm 1000
